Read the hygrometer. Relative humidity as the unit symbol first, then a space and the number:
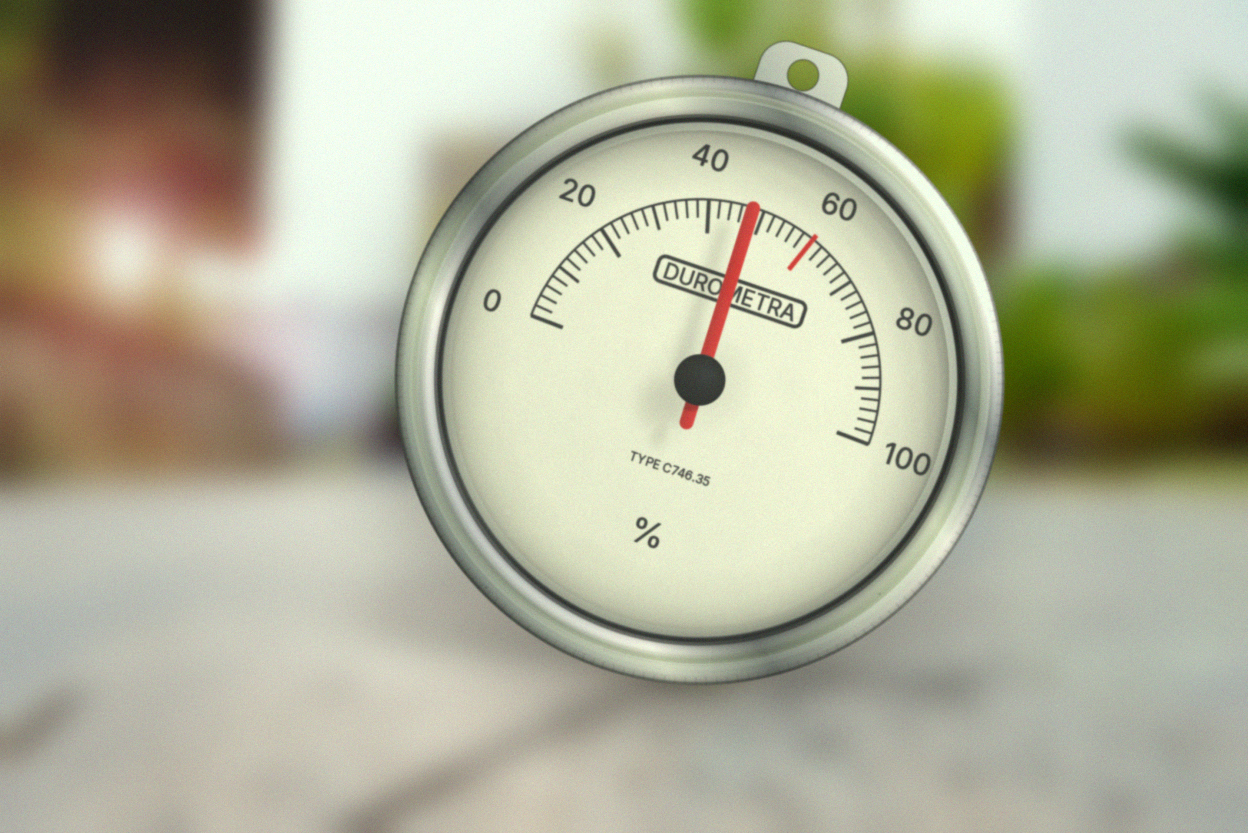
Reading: % 48
